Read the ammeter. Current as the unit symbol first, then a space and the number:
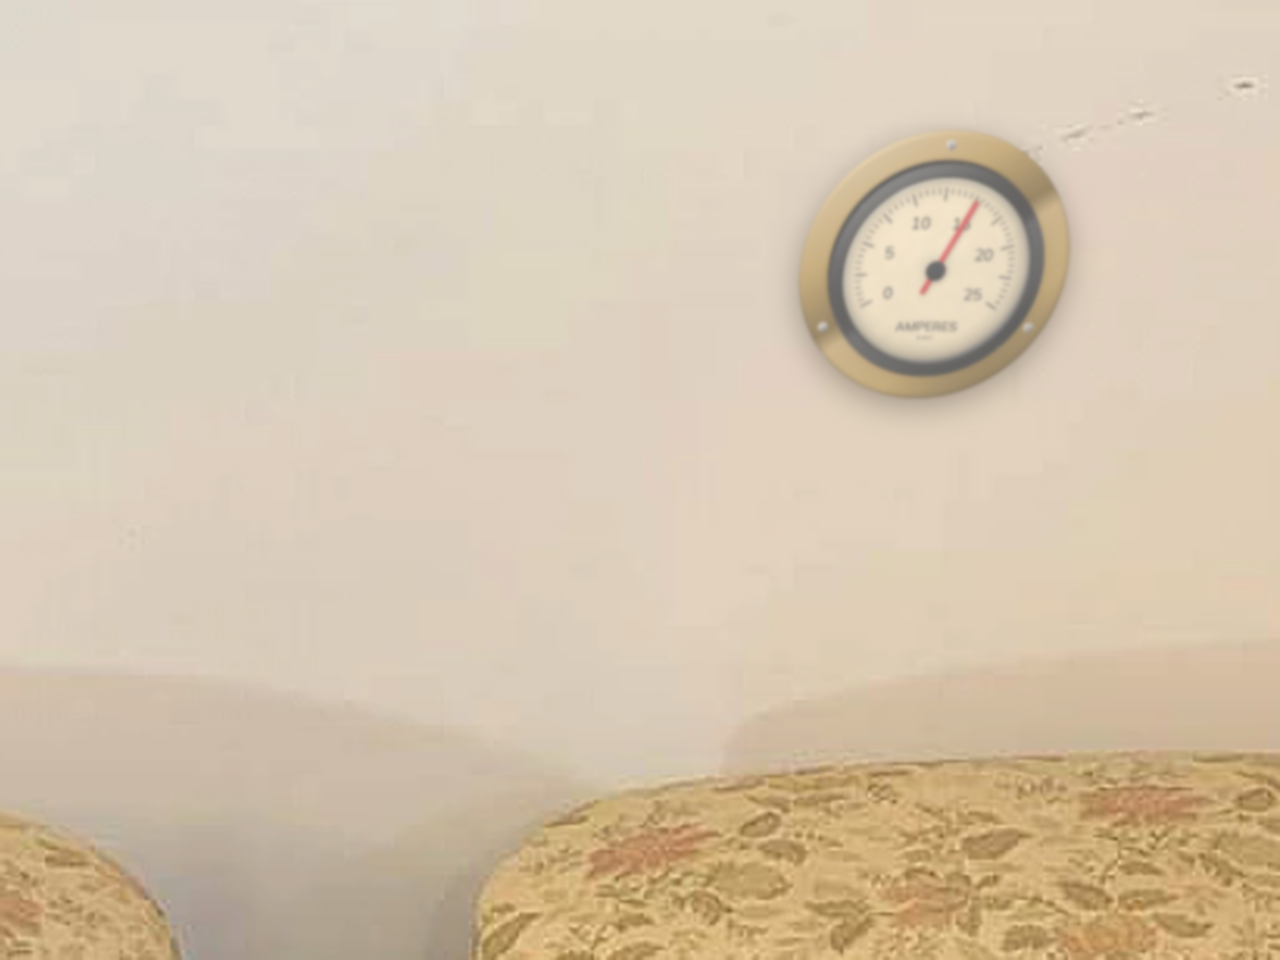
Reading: A 15
